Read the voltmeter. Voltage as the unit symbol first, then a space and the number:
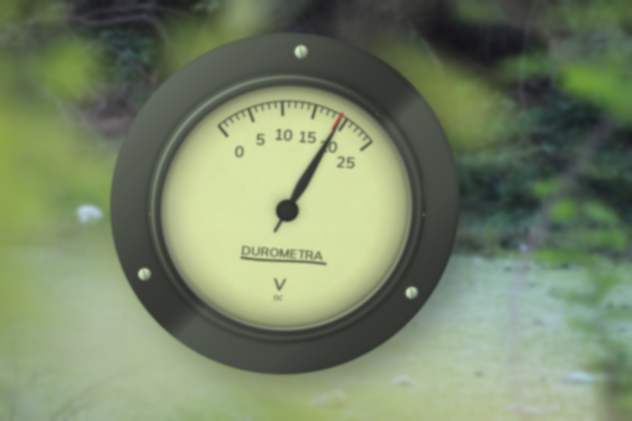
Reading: V 19
